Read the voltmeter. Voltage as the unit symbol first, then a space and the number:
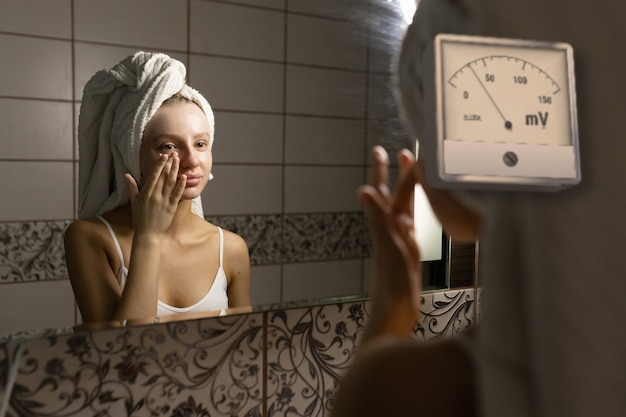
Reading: mV 30
